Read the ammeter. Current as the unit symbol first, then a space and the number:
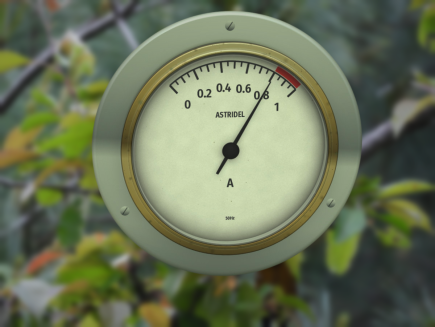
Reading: A 0.8
